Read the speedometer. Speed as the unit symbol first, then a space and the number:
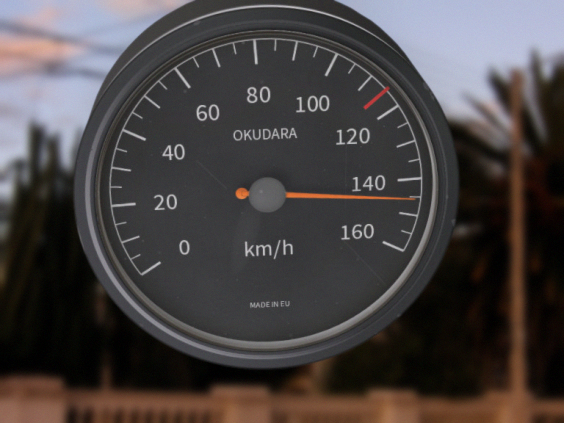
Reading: km/h 145
